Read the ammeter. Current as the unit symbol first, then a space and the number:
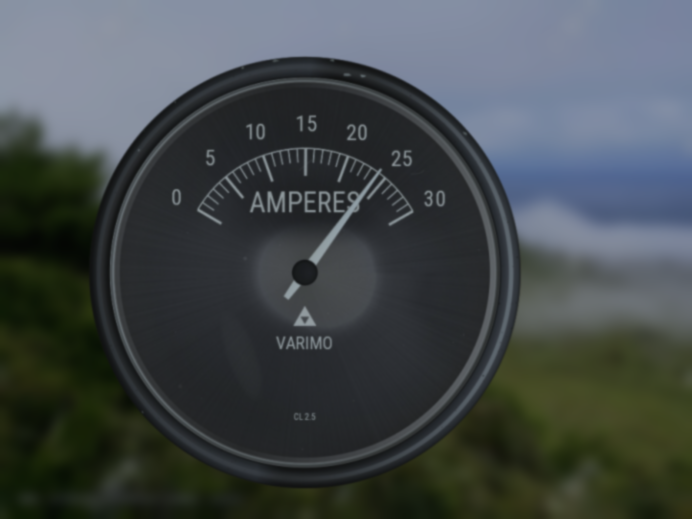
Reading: A 24
